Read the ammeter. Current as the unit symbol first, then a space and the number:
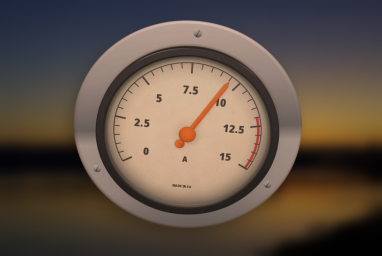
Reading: A 9.5
